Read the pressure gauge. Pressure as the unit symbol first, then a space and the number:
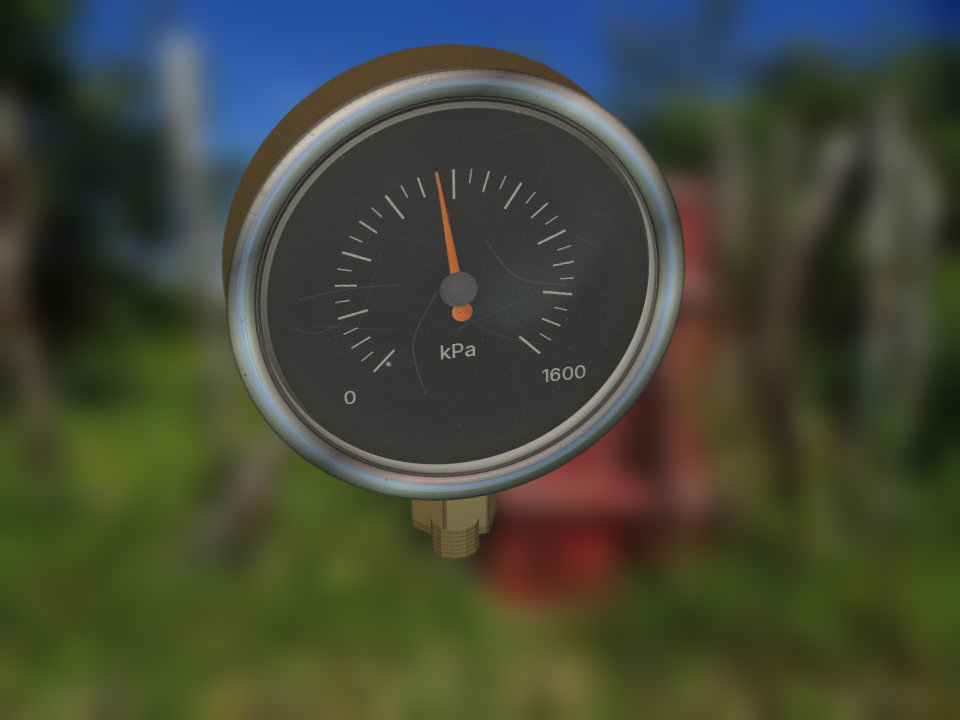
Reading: kPa 750
